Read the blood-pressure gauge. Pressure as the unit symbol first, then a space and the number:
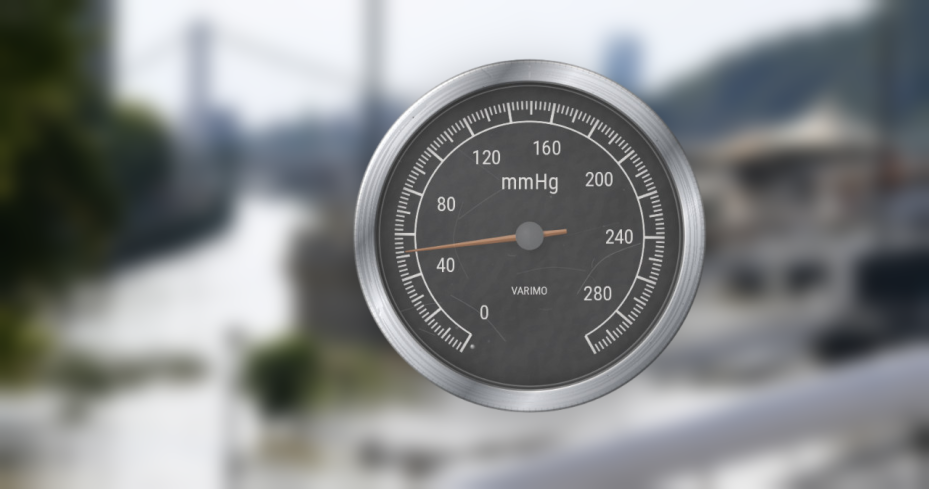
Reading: mmHg 52
